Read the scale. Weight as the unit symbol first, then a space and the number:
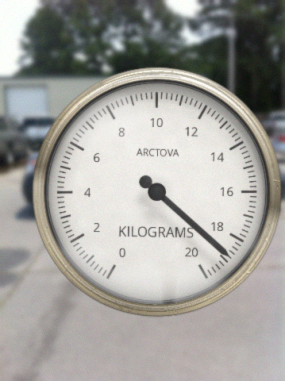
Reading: kg 18.8
